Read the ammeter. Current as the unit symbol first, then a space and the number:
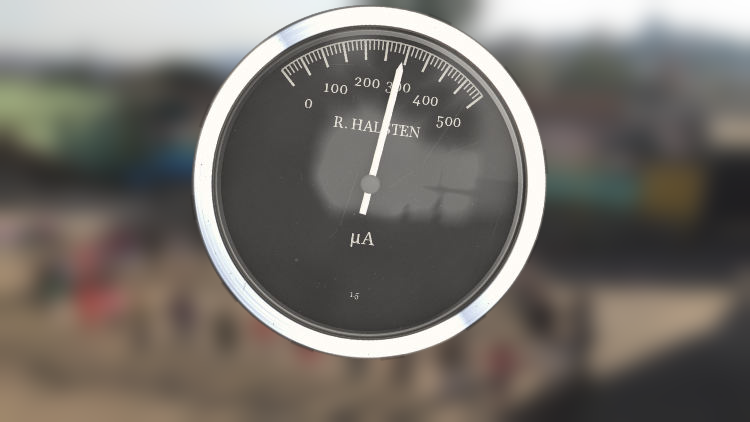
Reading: µA 290
